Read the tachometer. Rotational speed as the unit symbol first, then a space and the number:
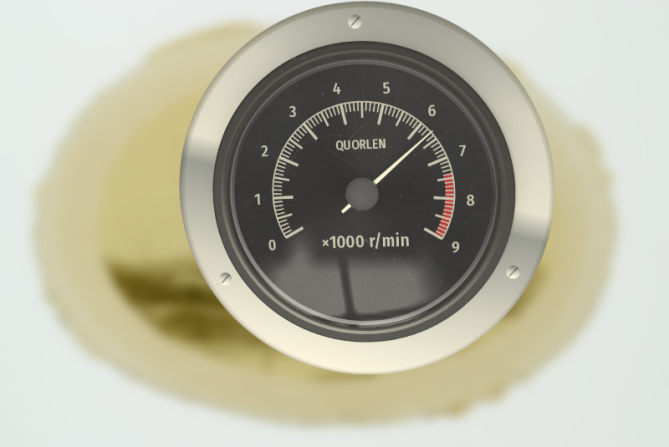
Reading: rpm 6300
